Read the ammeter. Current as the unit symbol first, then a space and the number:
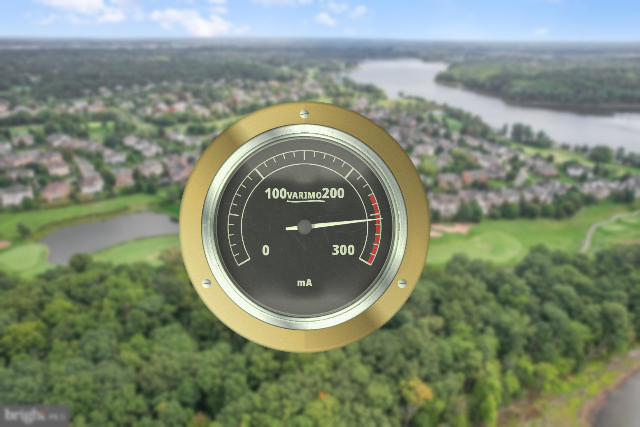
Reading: mA 255
